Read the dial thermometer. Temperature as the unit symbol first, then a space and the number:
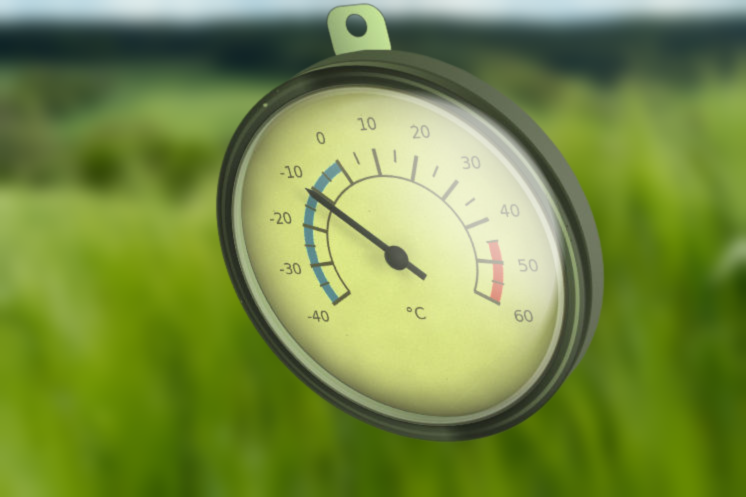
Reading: °C -10
